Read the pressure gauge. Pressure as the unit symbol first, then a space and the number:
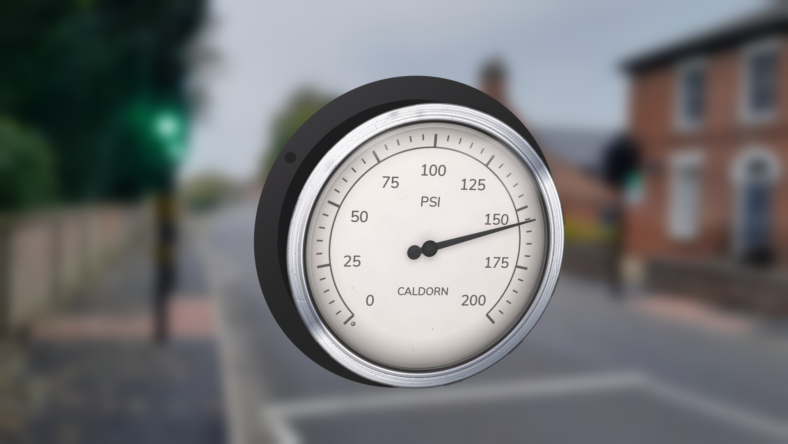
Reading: psi 155
